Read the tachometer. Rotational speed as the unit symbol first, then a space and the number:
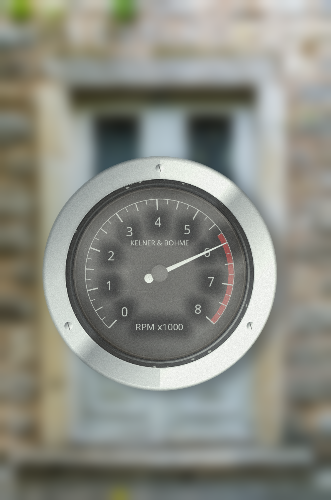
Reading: rpm 6000
